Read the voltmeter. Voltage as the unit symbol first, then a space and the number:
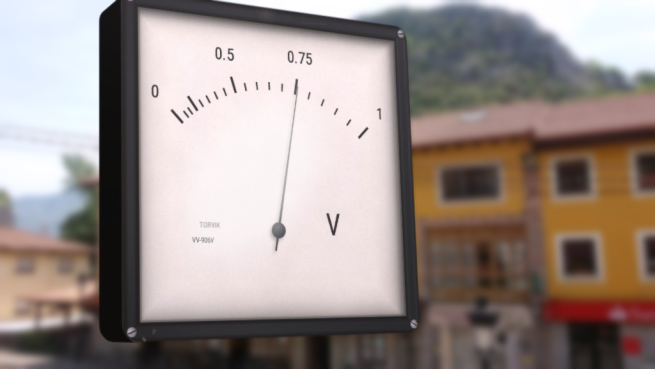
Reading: V 0.75
